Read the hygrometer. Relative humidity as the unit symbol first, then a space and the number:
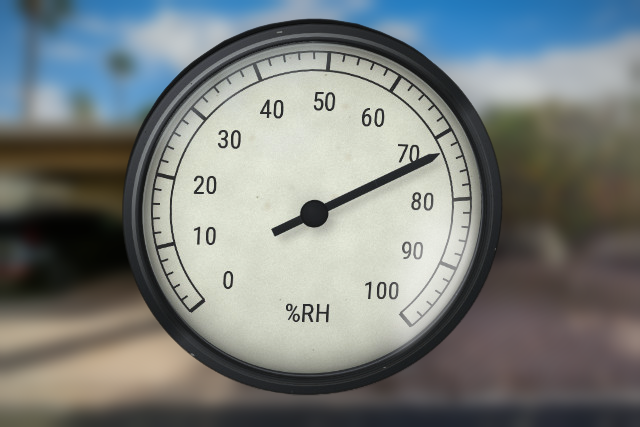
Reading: % 72
